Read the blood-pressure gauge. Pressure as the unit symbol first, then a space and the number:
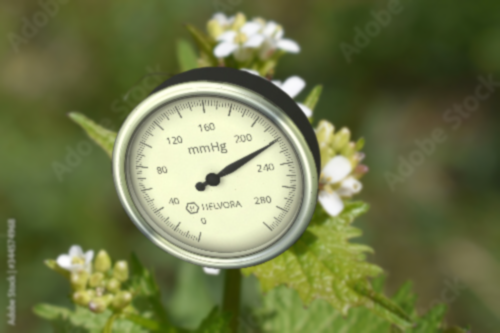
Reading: mmHg 220
